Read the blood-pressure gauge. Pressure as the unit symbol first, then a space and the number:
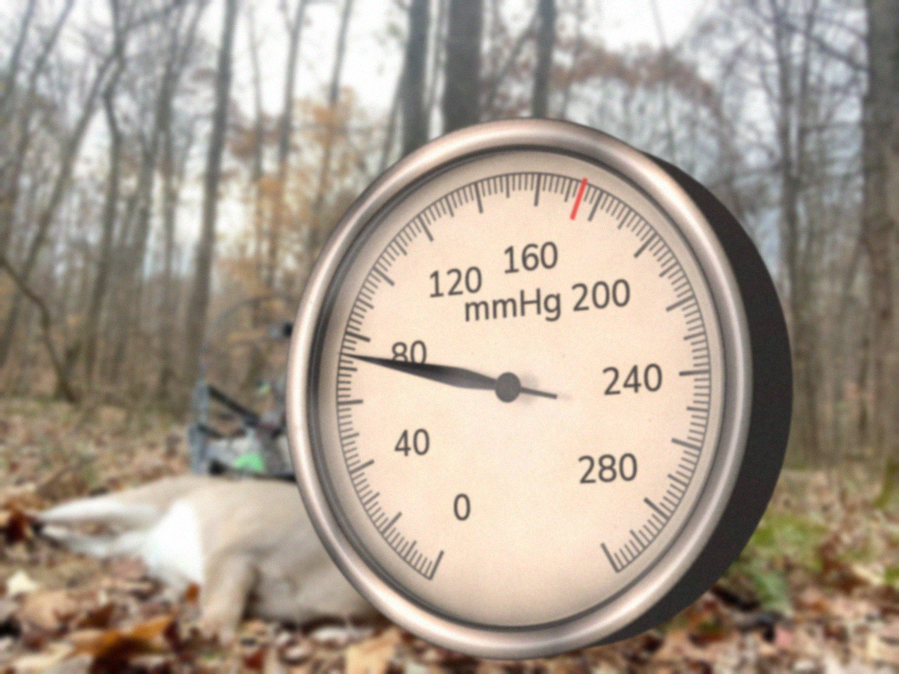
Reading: mmHg 74
